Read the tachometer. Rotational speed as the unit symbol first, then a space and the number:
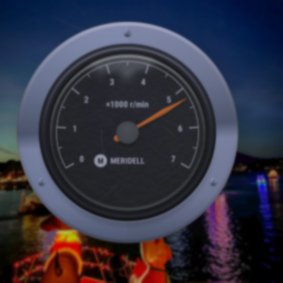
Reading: rpm 5250
